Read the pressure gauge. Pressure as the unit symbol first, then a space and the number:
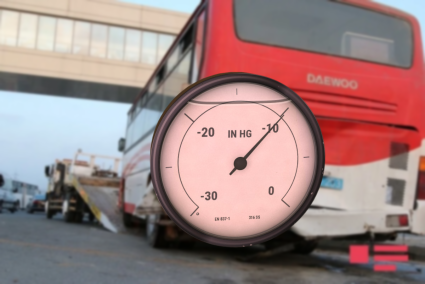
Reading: inHg -10
